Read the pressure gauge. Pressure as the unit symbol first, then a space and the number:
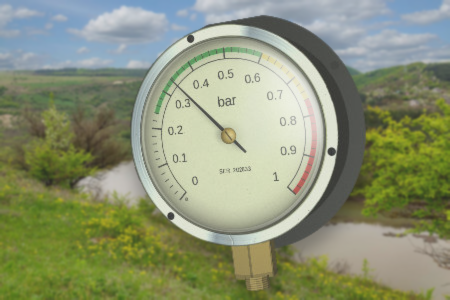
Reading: bar 0.34
